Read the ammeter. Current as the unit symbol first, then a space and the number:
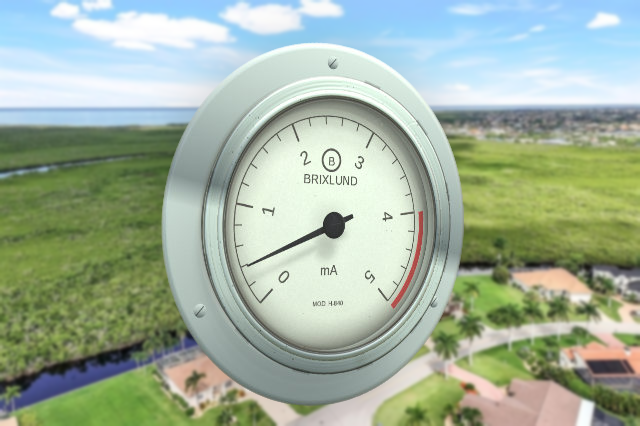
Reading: mA 0.4
